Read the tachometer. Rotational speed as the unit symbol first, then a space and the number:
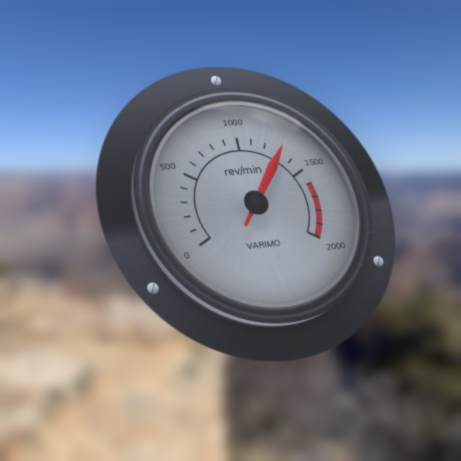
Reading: rpm 1300
